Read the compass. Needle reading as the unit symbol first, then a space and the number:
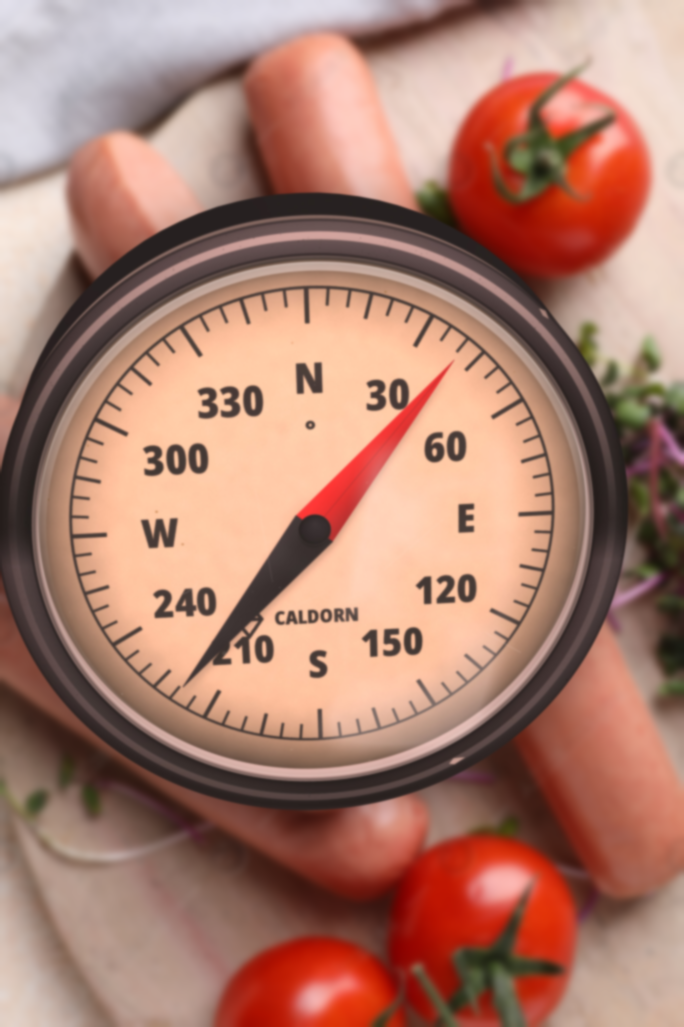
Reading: ° 40
